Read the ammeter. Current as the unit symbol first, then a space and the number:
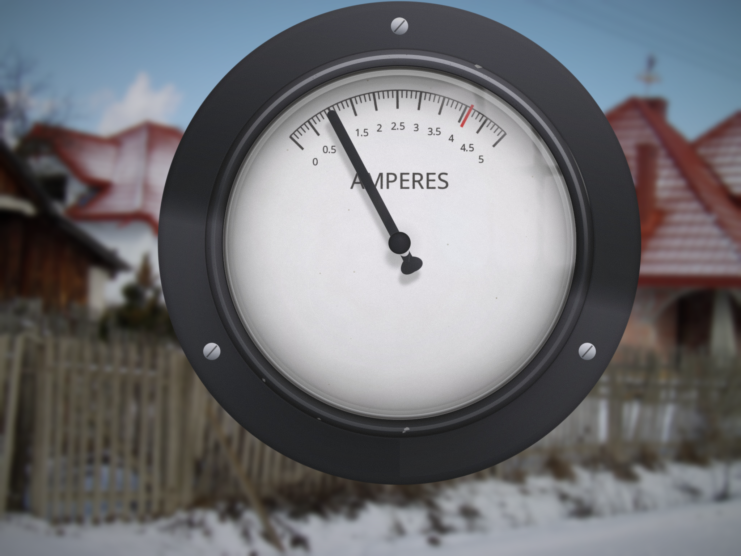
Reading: A 1
